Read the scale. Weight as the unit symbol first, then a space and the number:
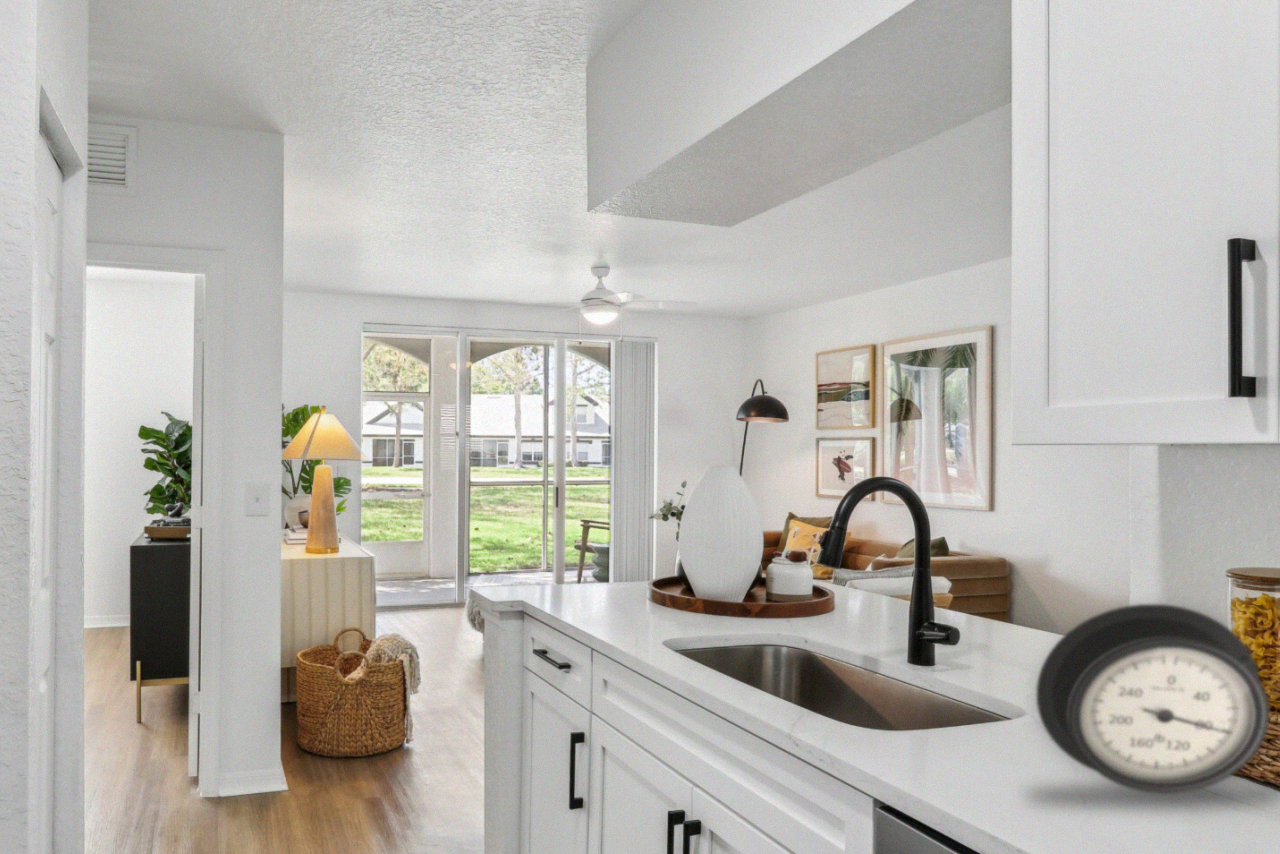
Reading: lb 80
